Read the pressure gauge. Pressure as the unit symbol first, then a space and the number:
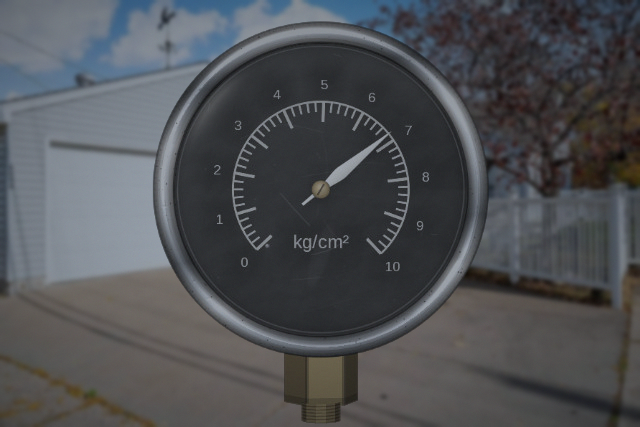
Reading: kg/cm² 6.8
